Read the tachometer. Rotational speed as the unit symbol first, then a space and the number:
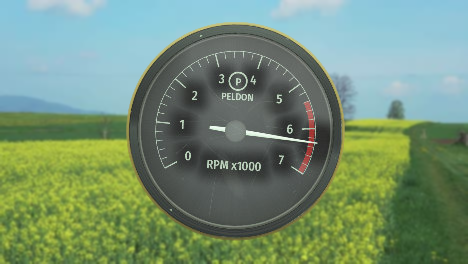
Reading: rpm 6300
